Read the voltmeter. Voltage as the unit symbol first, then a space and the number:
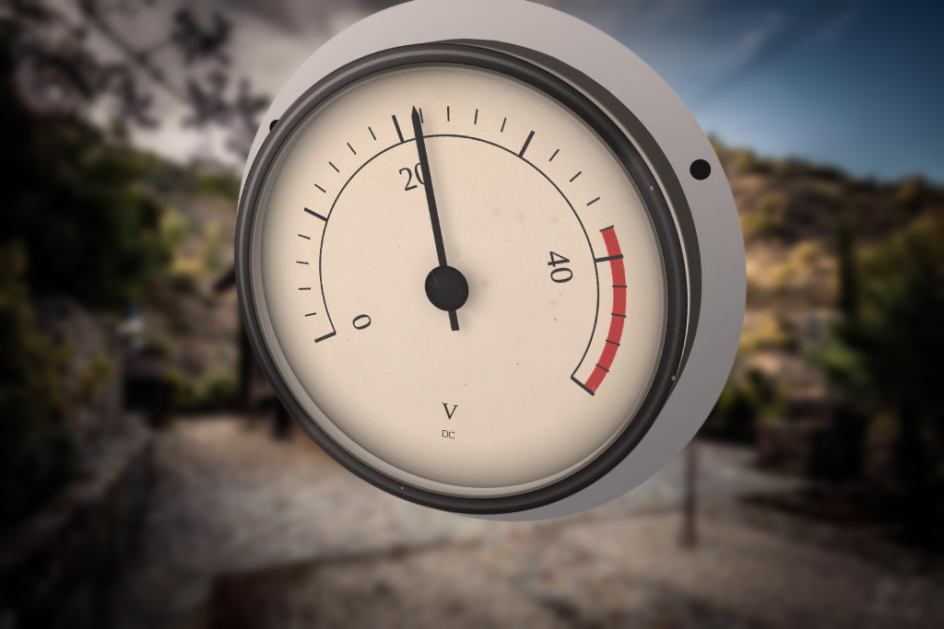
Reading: V 22
